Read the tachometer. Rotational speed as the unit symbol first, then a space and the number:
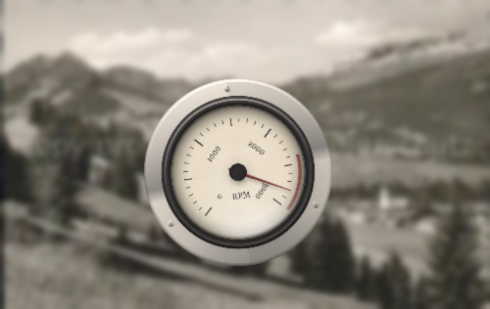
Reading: rpm 2800
